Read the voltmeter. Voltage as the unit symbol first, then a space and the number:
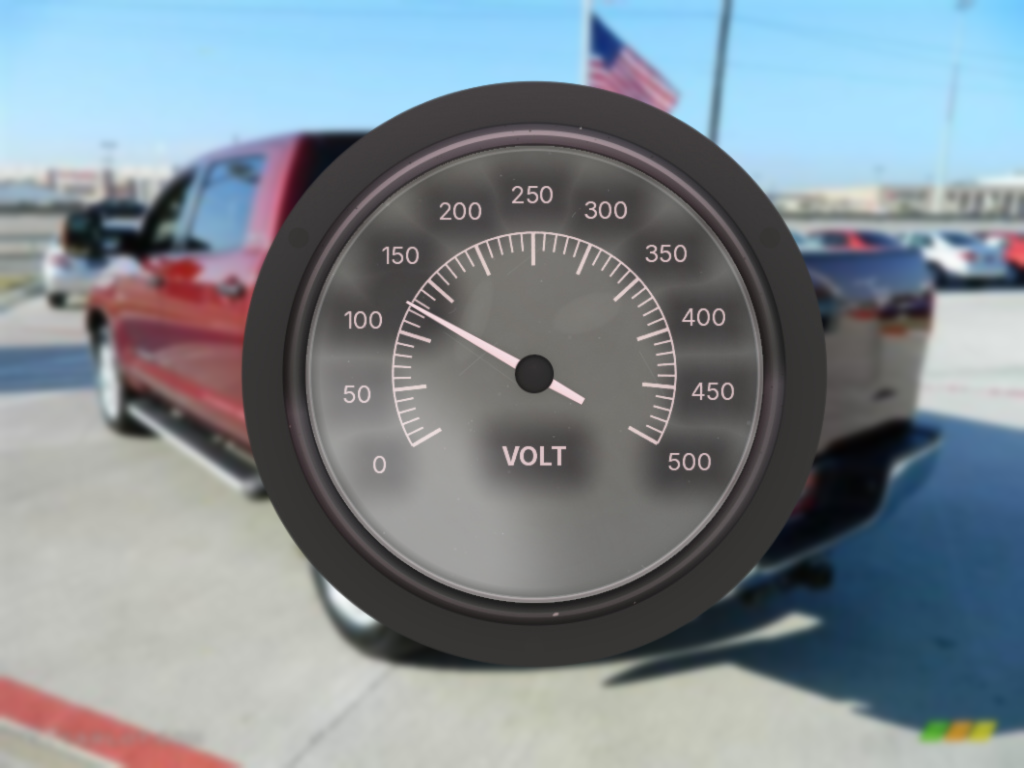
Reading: V 125
